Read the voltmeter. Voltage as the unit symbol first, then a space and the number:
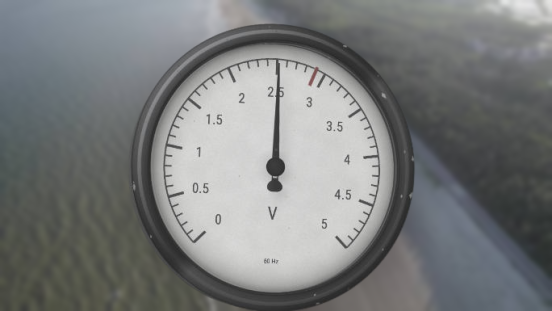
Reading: V 2.5
